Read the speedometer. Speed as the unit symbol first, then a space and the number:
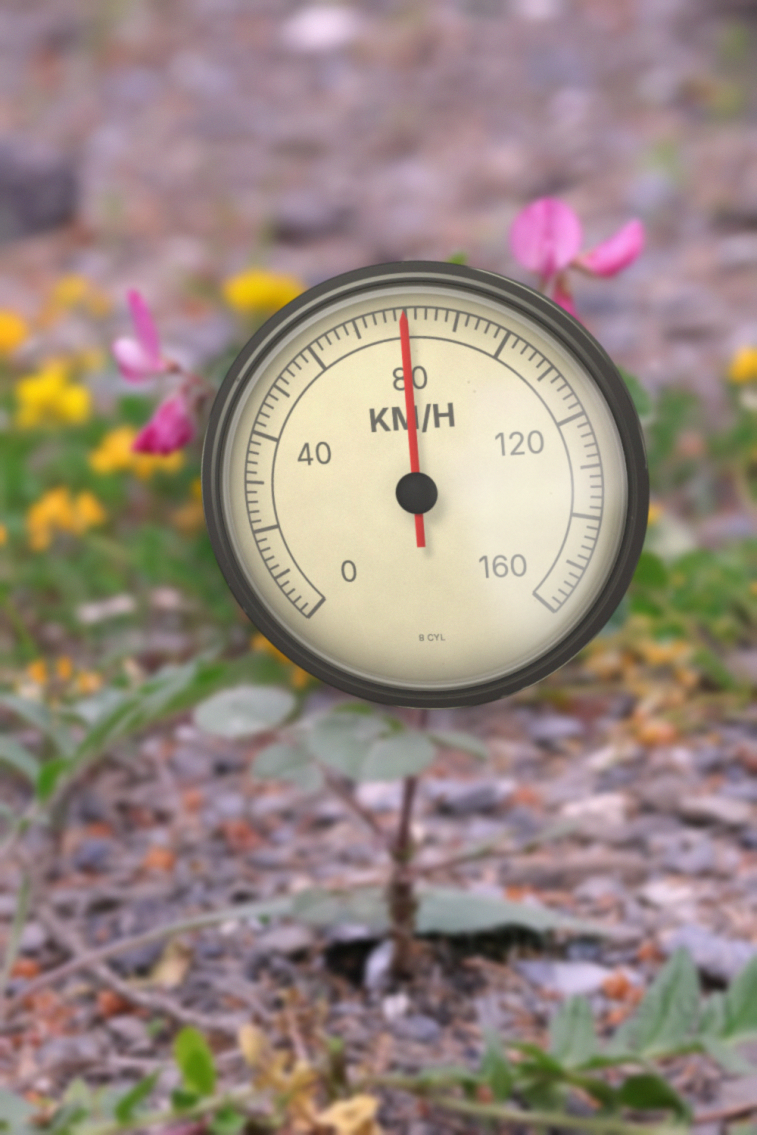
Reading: km/h 80
